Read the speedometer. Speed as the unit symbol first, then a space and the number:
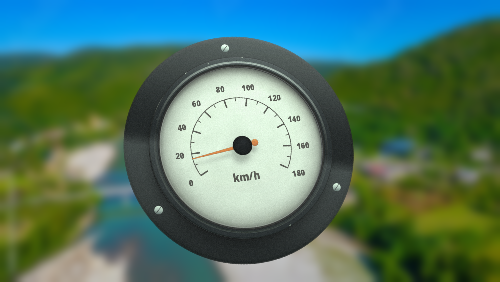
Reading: km/h 15
